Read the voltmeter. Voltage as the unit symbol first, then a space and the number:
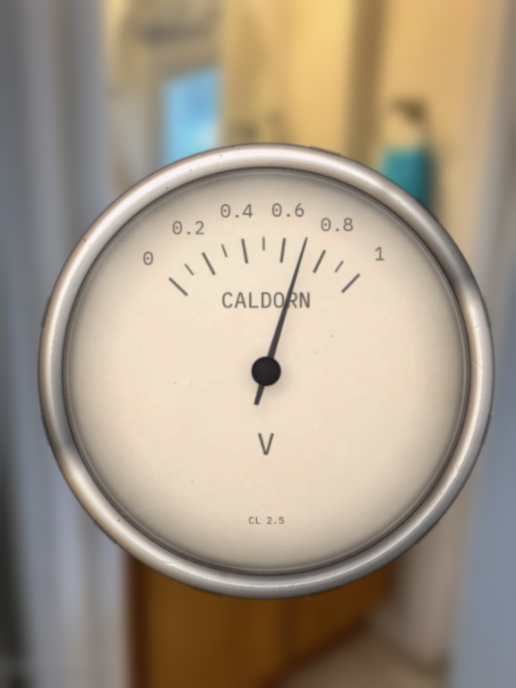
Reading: V 0.7
